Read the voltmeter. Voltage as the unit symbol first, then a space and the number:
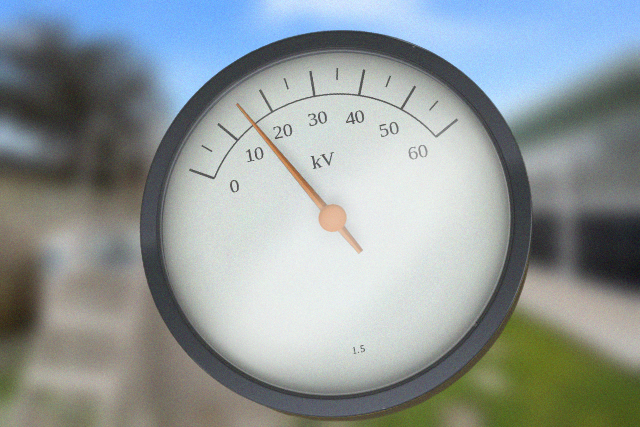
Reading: kV 15
